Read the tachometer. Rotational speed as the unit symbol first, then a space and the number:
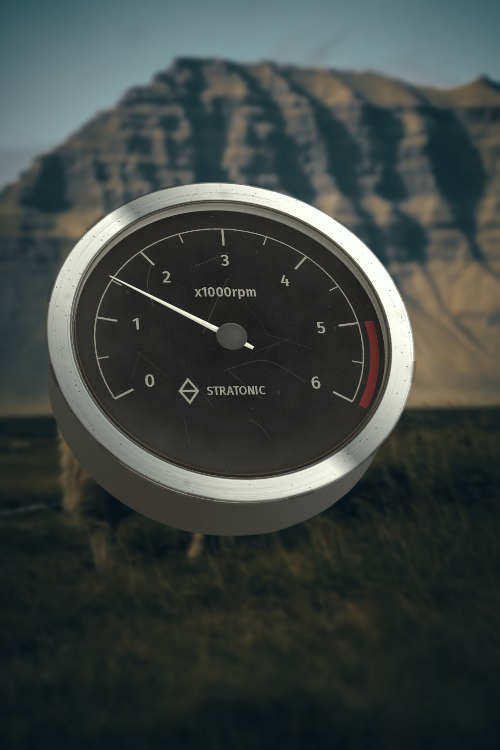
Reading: rpm 1500
